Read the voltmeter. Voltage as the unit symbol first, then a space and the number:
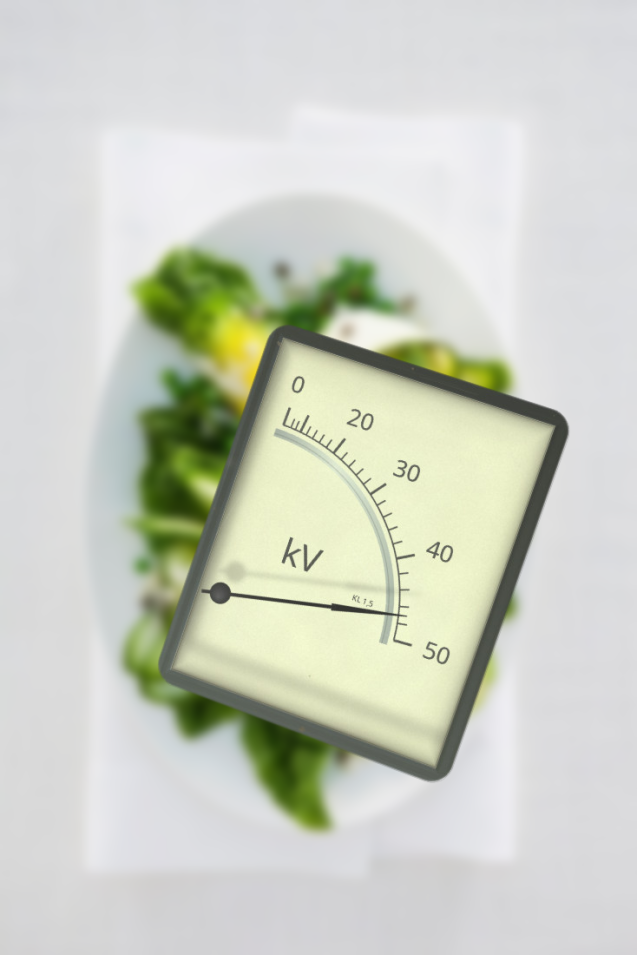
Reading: kV 47
